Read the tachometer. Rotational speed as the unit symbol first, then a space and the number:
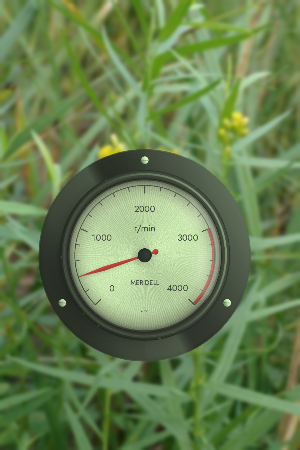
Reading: rpm 400
